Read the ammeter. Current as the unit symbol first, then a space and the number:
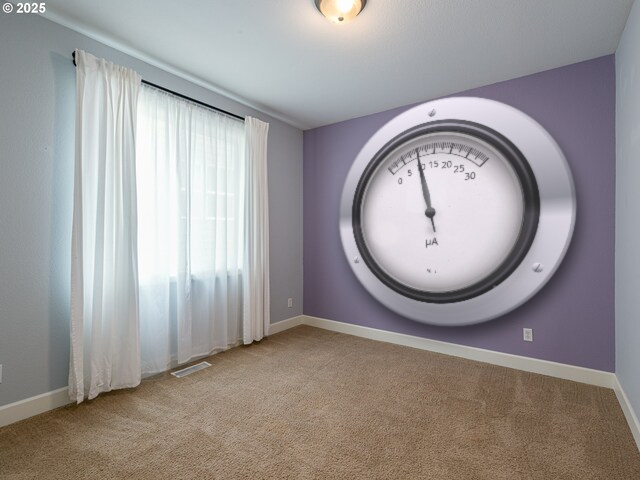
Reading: µA 10
